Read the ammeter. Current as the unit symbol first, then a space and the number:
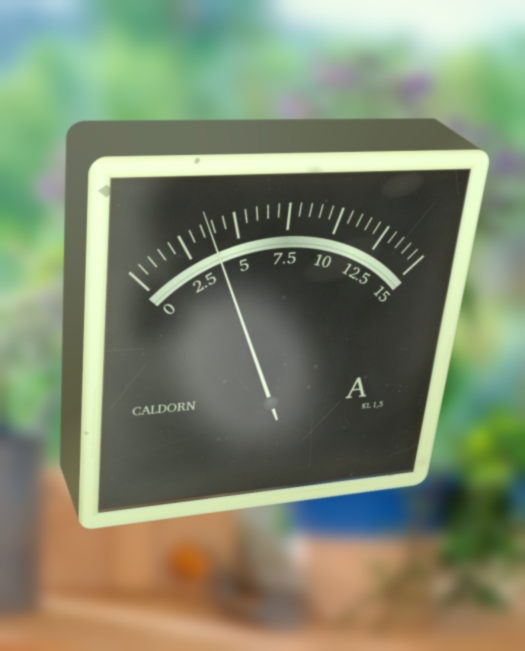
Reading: A 3.75
